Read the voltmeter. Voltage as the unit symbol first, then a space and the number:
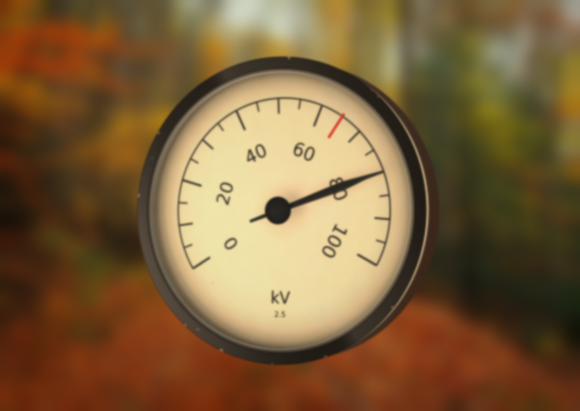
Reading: kV 80
